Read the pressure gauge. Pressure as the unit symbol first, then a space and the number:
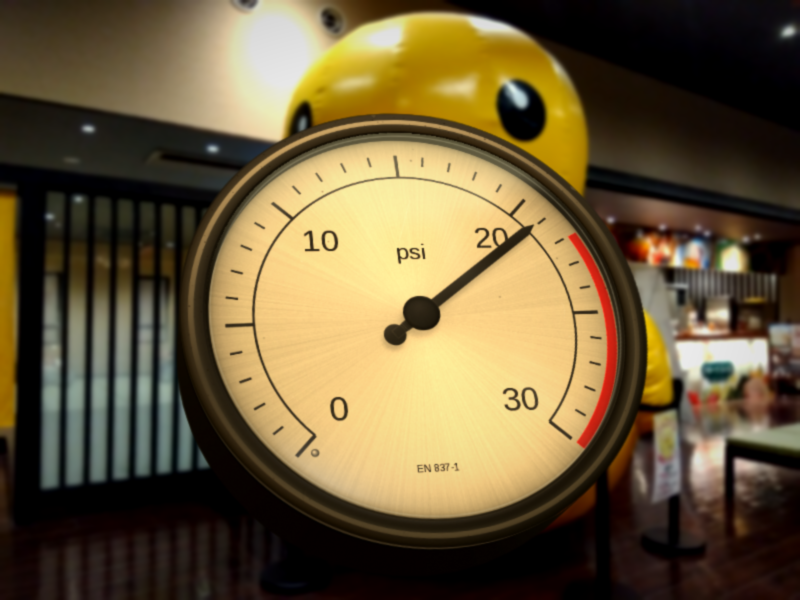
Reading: psi 21
